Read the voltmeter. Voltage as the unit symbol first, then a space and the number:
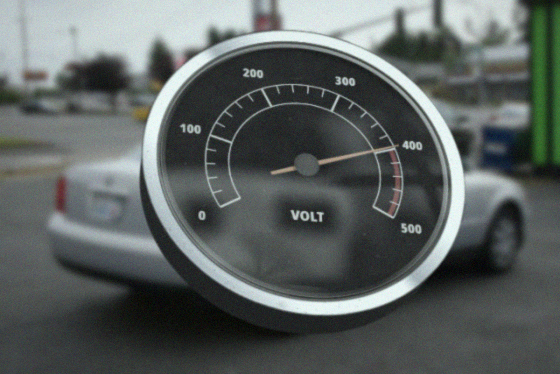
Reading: V 400
